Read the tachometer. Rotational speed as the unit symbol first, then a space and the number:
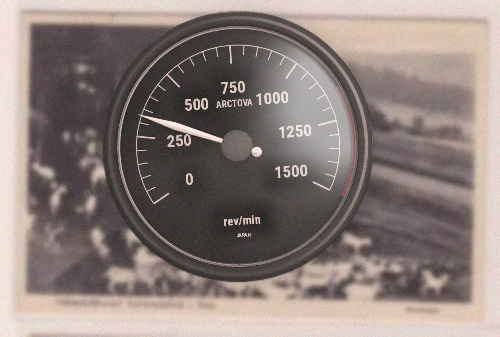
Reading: rpm 325
